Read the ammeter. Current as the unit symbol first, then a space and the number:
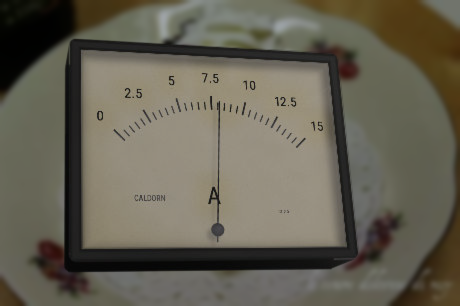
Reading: A 8
